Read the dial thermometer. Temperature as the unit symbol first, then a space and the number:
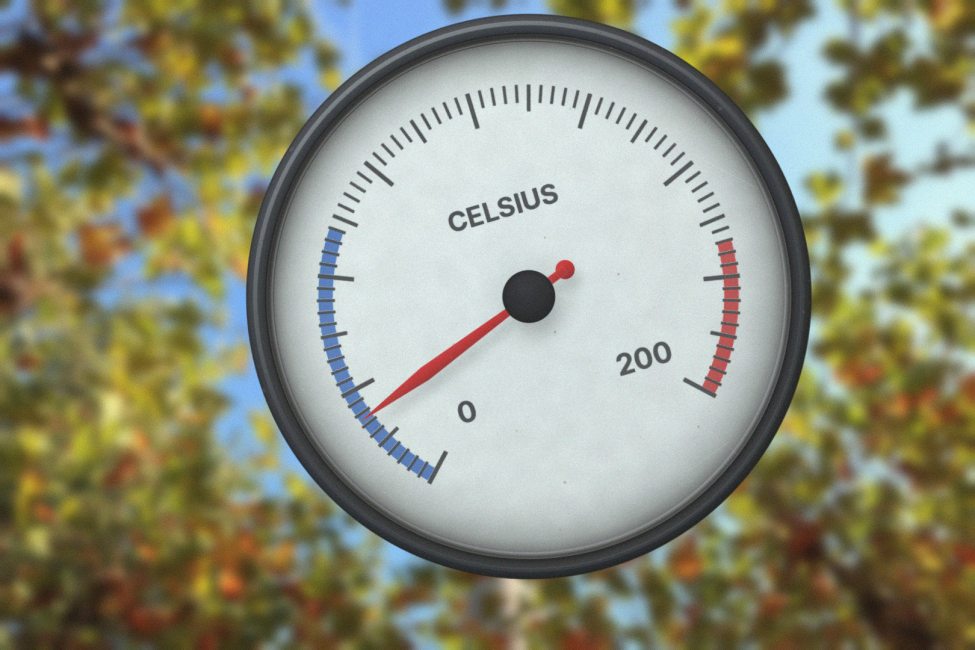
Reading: °C 18.75
